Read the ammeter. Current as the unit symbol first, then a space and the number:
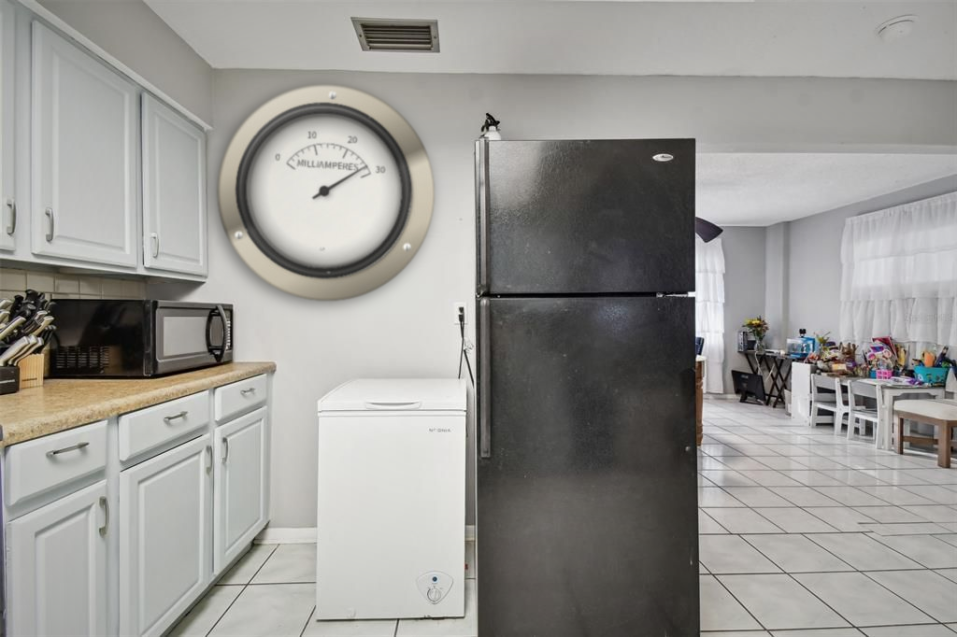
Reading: mA 28
